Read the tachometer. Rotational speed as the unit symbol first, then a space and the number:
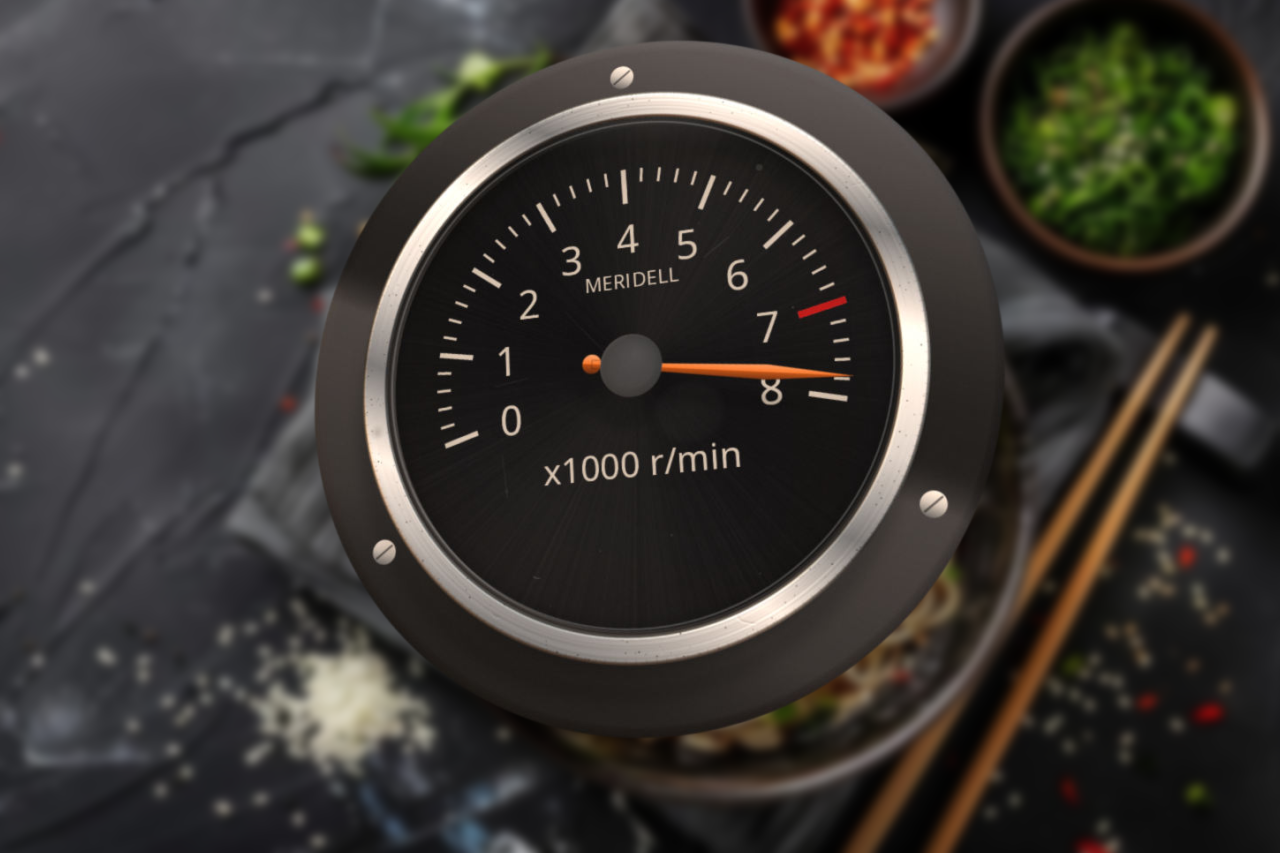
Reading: rpm 7800
